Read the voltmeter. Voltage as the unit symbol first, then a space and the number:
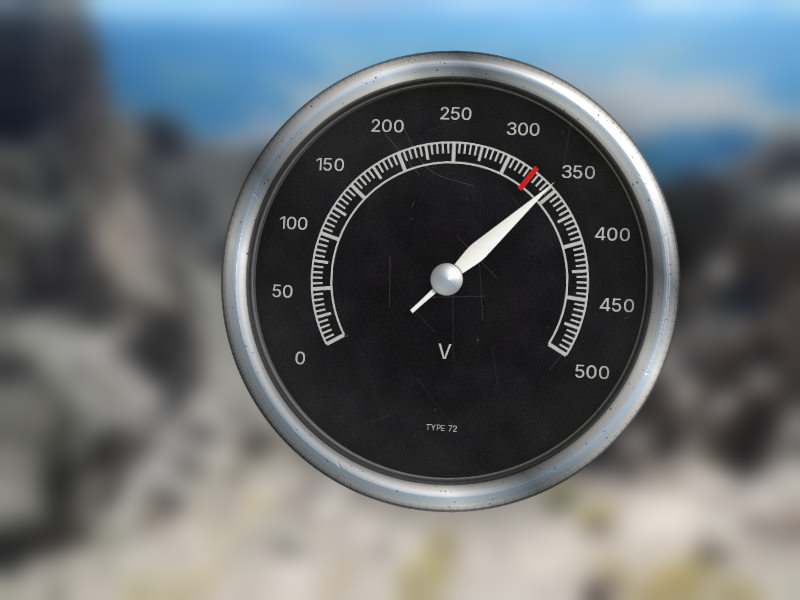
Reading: V 345
